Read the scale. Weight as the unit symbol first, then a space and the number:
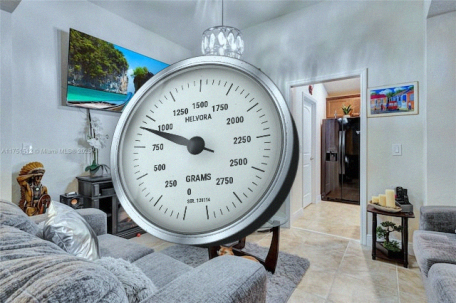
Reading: g 900
